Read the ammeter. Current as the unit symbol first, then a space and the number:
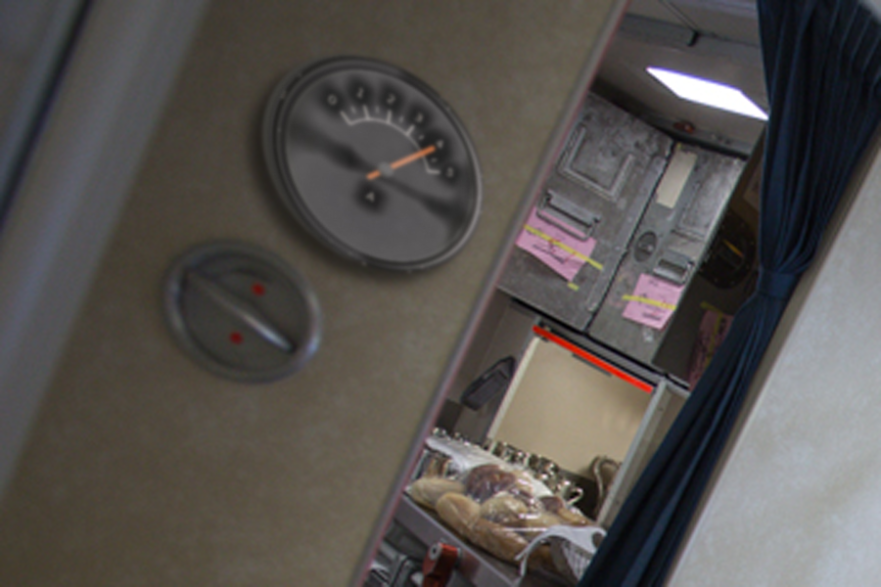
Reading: A 4
